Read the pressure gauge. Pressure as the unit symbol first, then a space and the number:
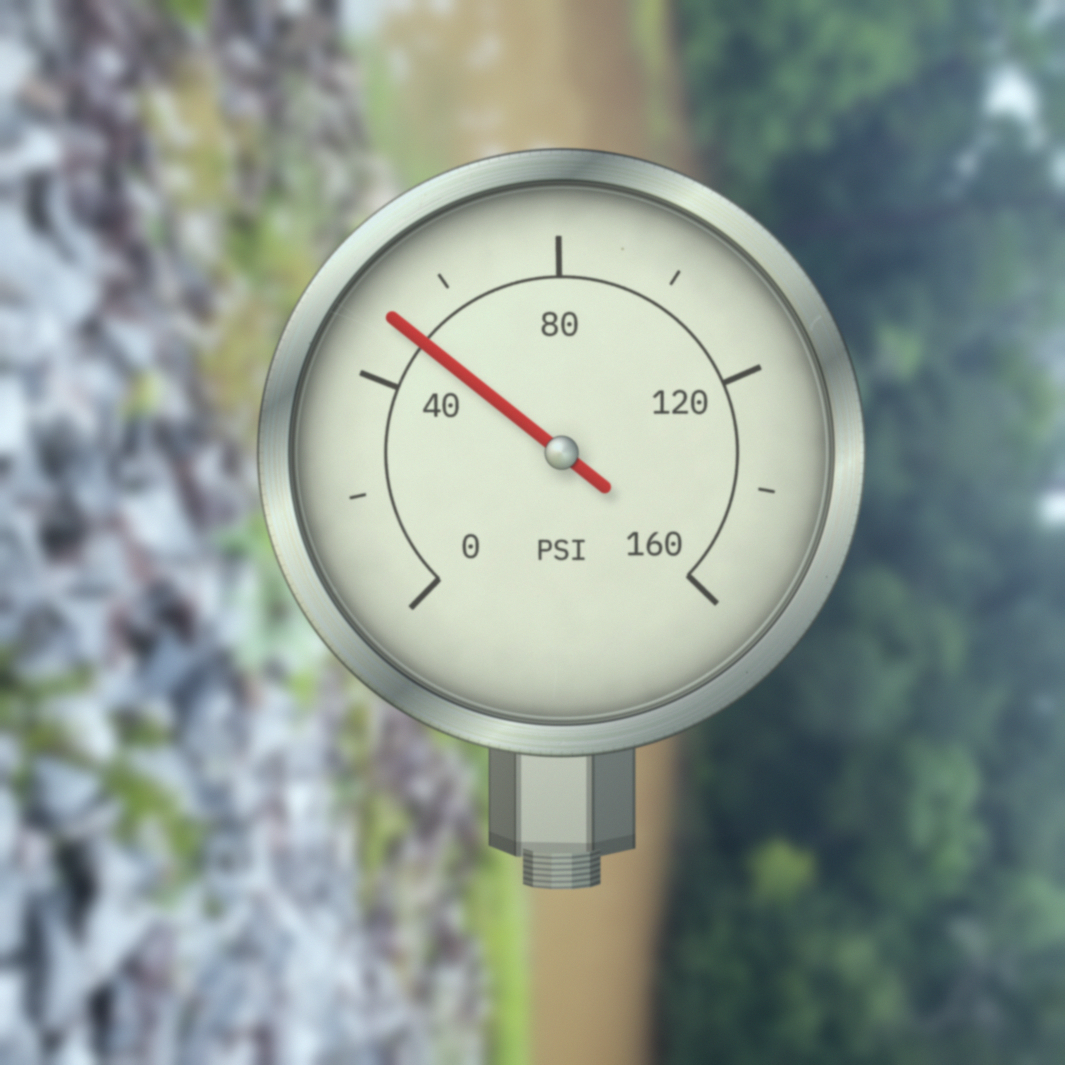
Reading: psi 50
